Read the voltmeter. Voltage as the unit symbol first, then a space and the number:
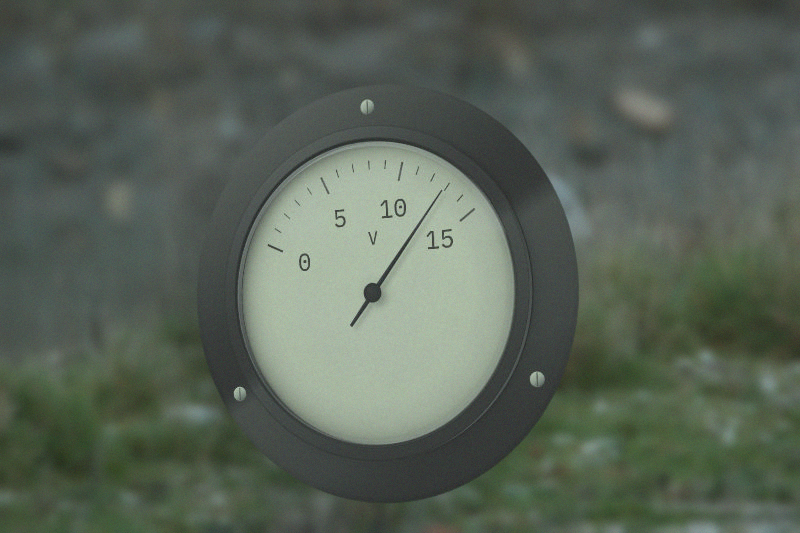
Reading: V 13
